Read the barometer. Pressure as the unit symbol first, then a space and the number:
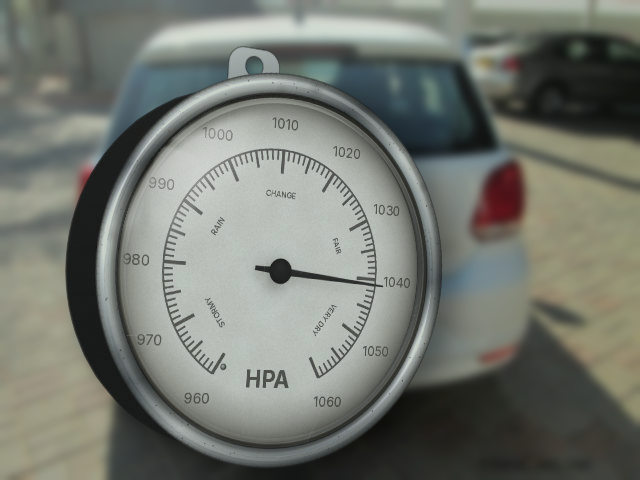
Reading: hPa 1041
